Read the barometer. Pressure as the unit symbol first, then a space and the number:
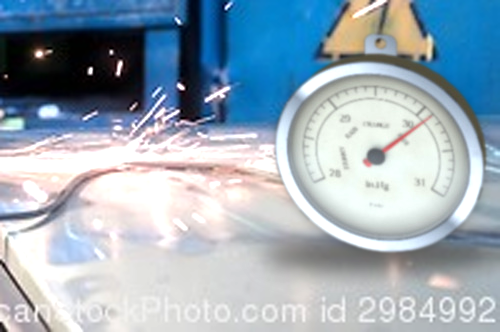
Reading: inHg 30.1
